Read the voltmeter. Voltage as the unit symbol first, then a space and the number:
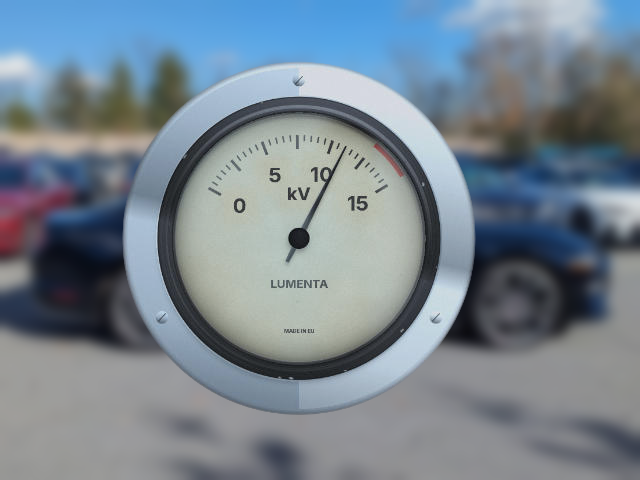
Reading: kV 11
